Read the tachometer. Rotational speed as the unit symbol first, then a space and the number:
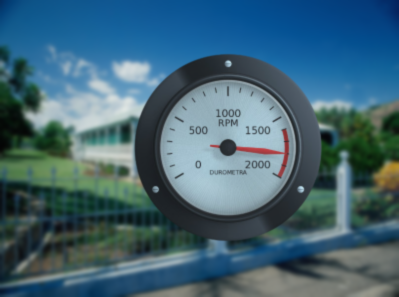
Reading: rpm 1800
